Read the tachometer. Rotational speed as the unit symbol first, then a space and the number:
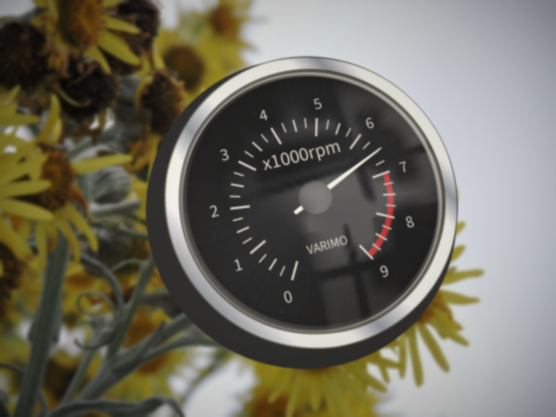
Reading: rpm 6500
